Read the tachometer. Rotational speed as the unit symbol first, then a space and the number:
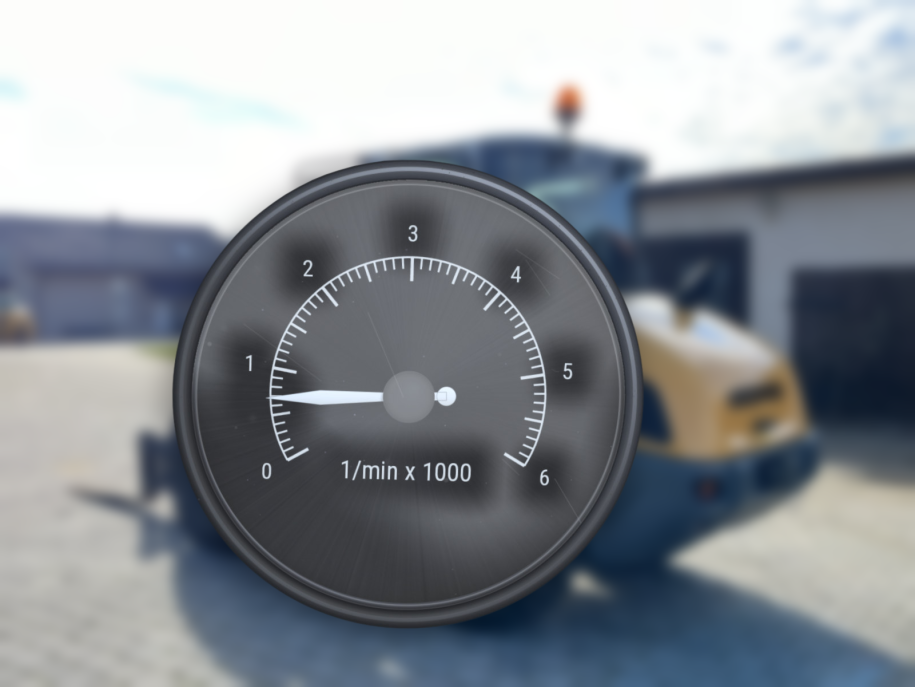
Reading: rpm 700
